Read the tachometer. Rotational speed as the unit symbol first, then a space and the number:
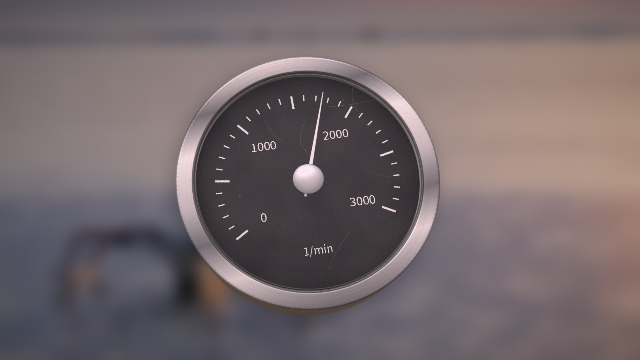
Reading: rpm 1750
